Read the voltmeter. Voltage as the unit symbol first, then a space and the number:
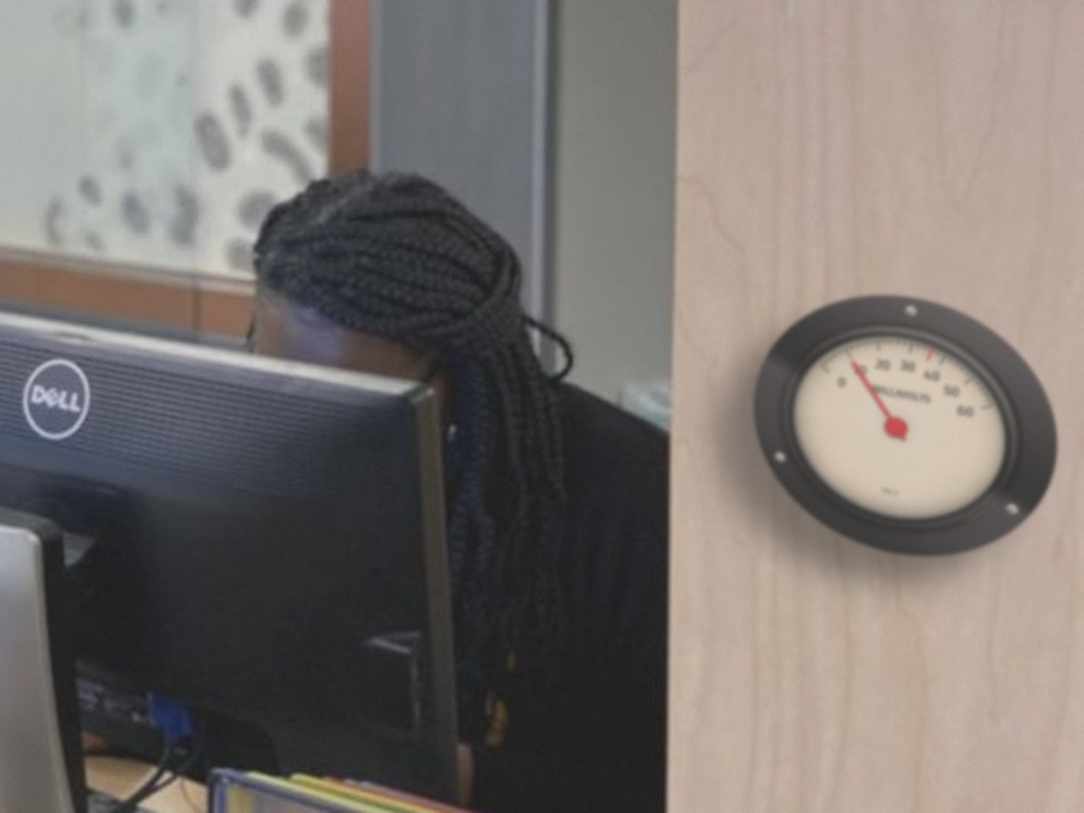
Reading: mV 10
